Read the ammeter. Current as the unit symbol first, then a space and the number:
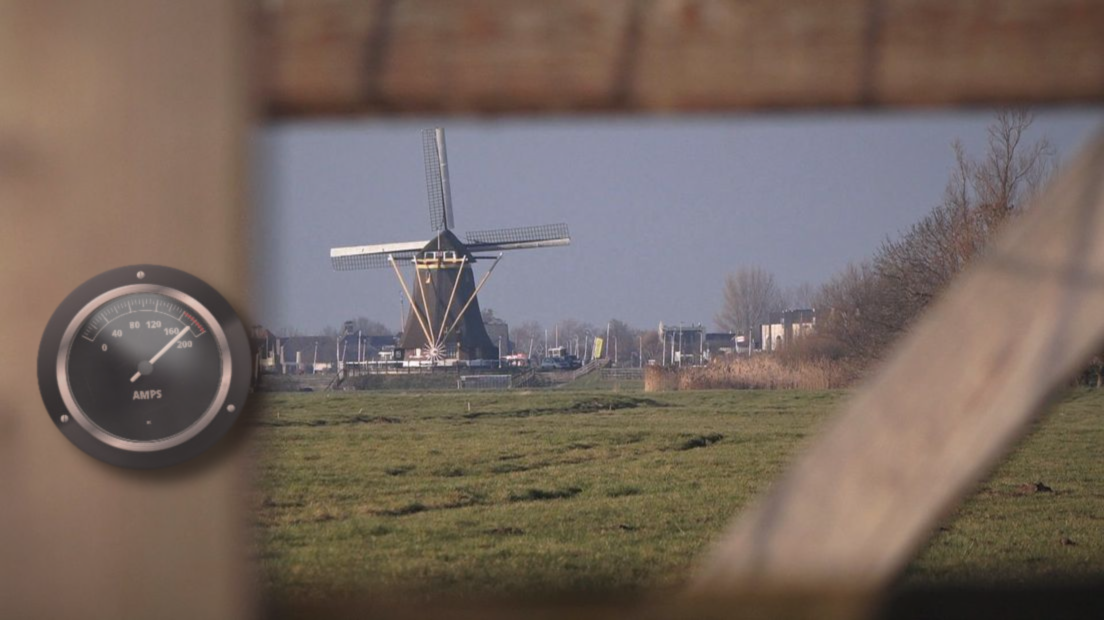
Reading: A 180
